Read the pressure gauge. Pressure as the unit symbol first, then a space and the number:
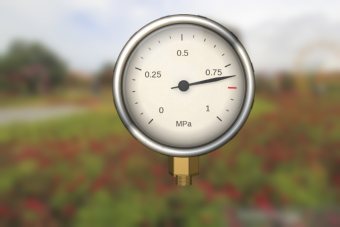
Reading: MPa 0.8
